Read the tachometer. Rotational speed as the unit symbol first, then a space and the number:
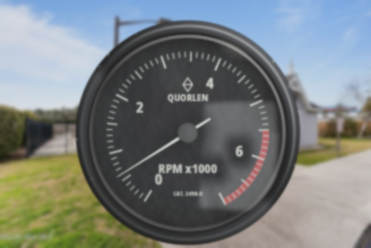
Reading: rpm 600
